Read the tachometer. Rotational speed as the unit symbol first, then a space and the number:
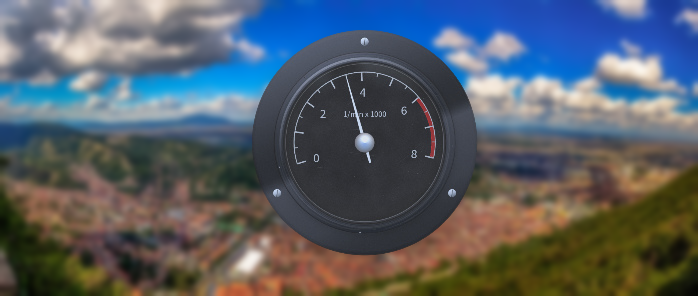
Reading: rpm 3500
